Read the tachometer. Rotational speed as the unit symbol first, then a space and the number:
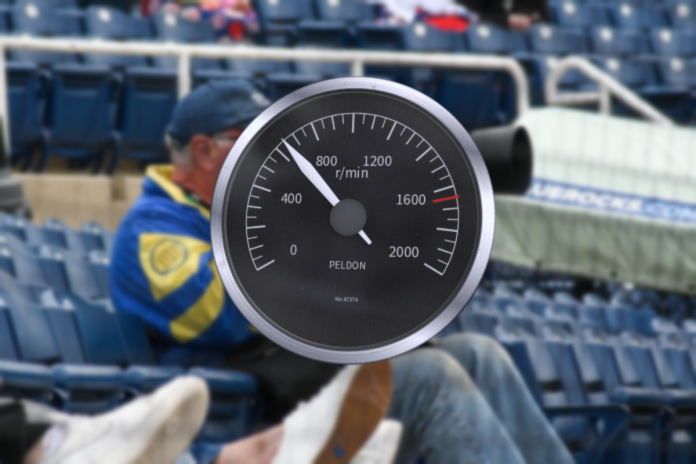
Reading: rpm 650
